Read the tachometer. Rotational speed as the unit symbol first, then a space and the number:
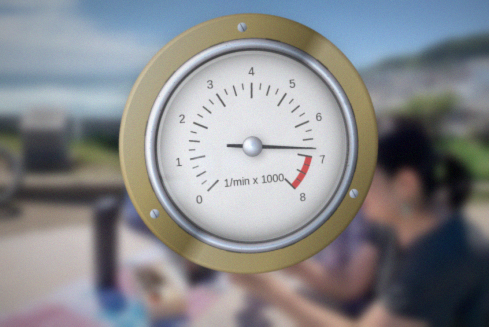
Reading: rpm 6750
